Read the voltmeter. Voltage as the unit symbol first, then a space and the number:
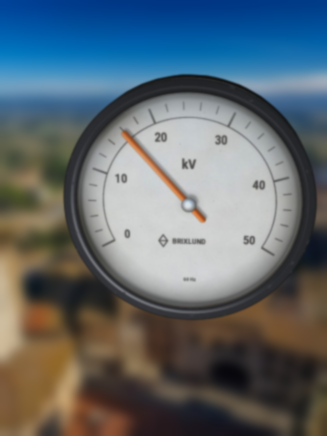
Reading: kV 16
